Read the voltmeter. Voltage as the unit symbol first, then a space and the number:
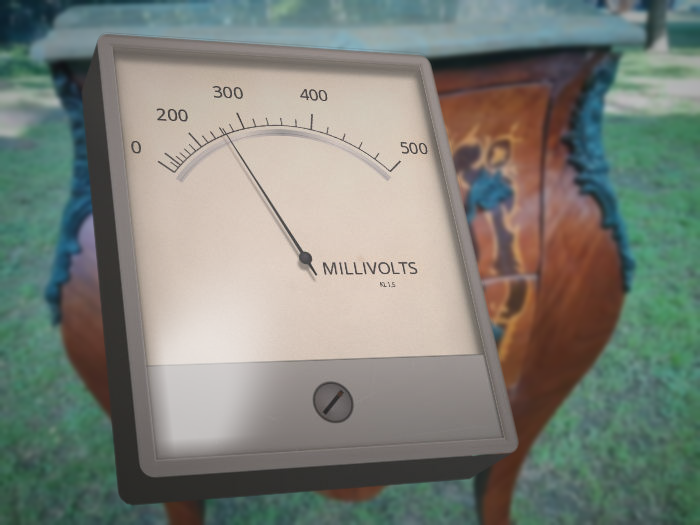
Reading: mV 260
